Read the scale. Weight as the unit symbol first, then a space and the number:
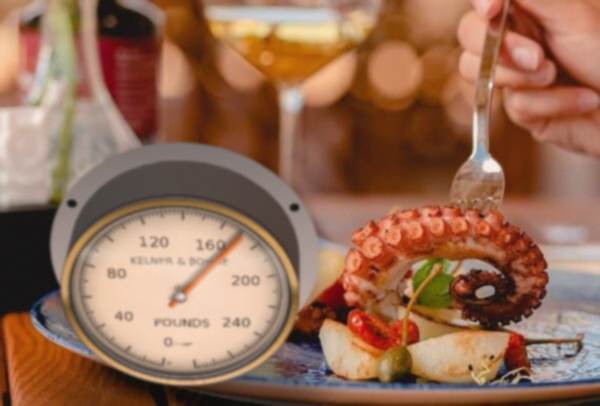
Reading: lb 170
